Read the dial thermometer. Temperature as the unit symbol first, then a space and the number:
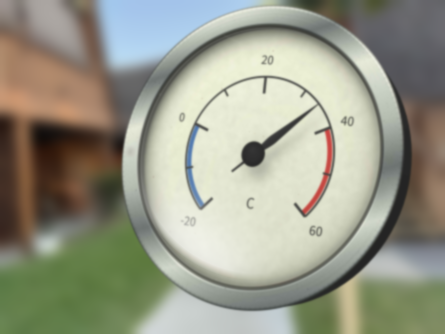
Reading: °C 35
